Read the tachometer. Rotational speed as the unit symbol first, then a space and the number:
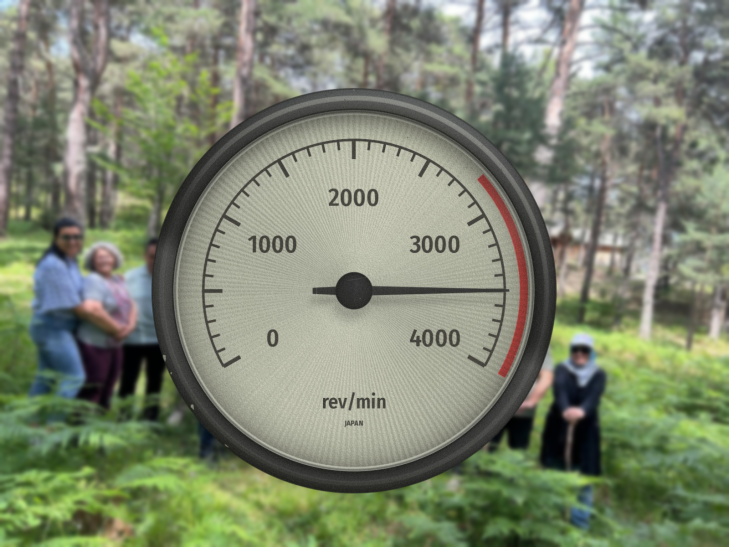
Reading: rpm 3500
